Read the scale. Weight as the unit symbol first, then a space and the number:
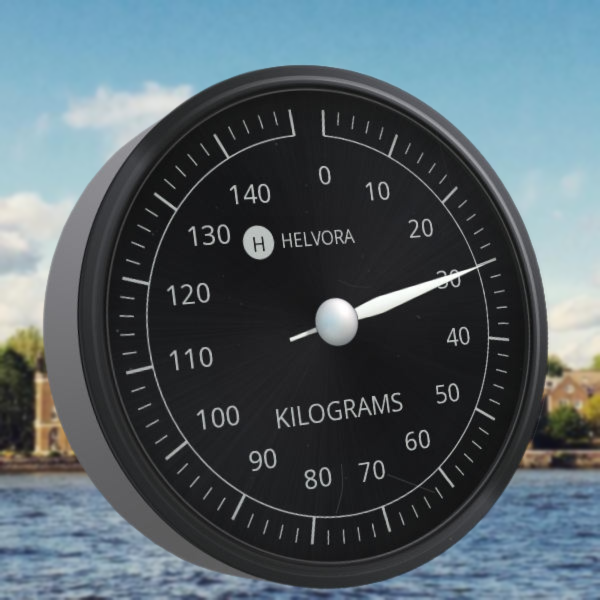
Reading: kg 30
